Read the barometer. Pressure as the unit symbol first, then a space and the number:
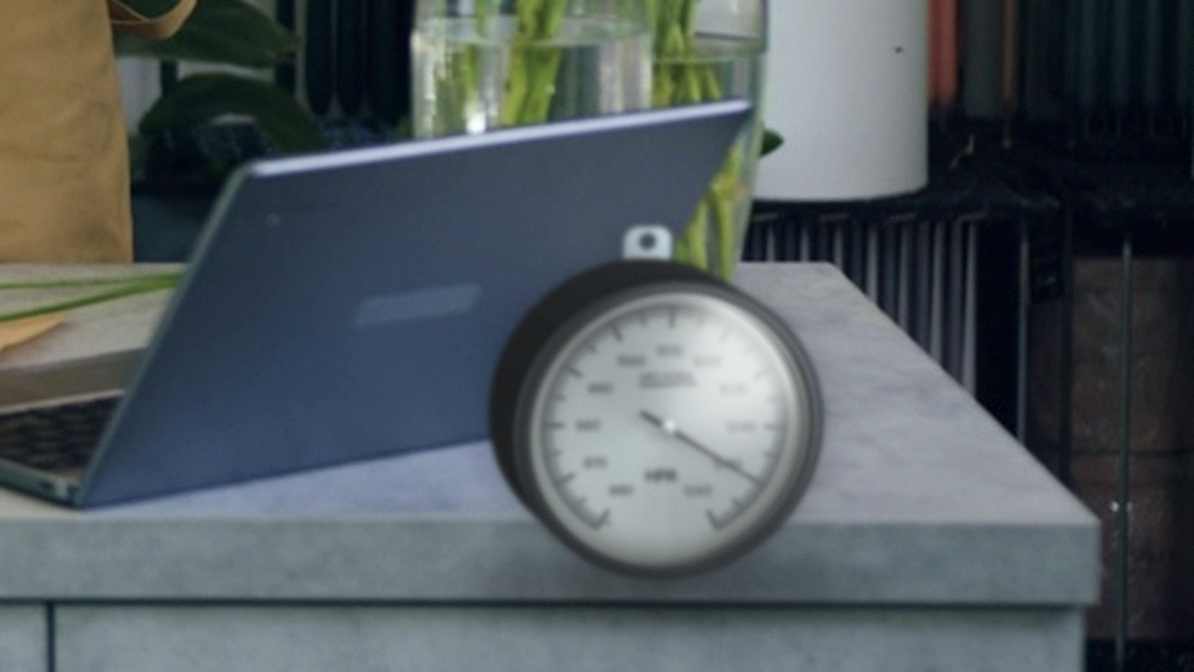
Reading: hPa 1050
